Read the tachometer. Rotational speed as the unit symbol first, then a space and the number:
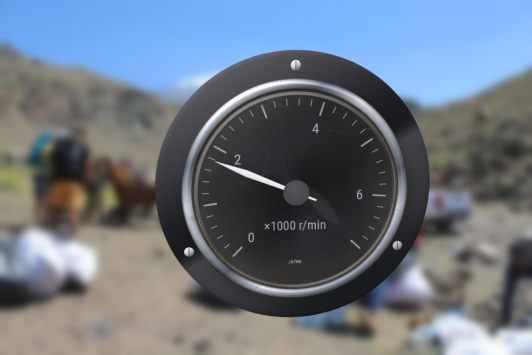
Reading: rpm 1800
